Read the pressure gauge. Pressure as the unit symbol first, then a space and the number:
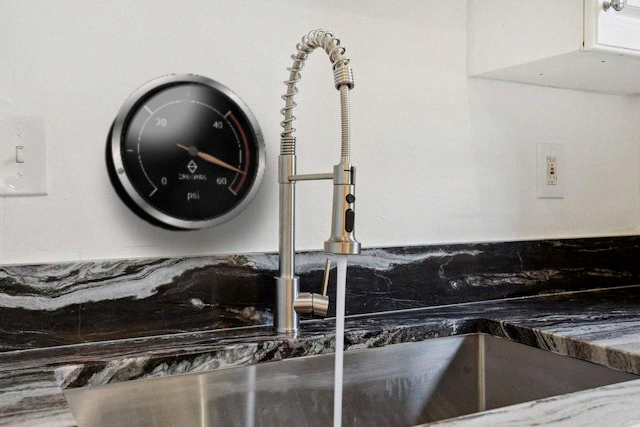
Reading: psi 55
